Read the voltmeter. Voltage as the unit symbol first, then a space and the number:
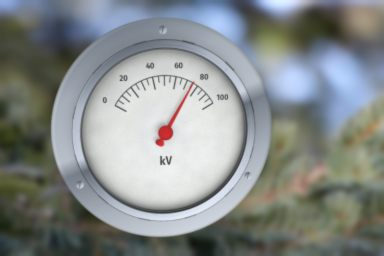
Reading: kV 75
